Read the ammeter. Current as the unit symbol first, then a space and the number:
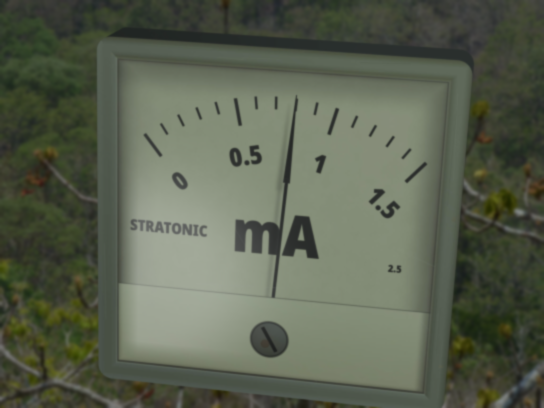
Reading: mA 0.8
